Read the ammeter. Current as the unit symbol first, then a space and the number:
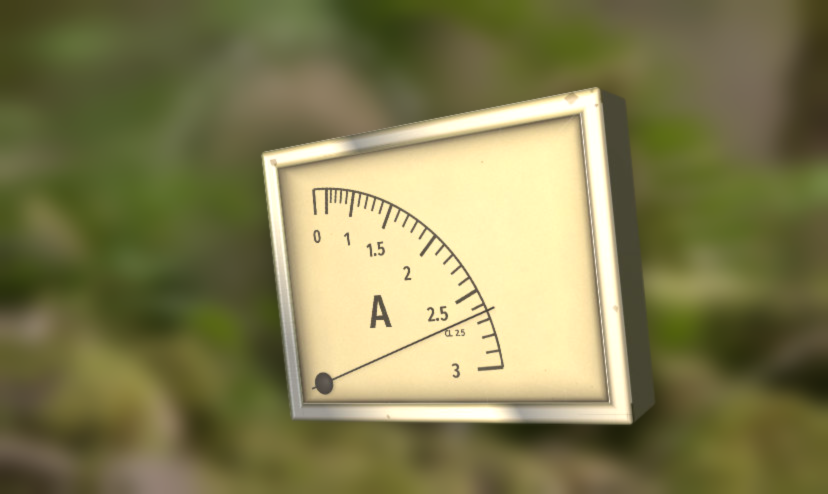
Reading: A 2.65
